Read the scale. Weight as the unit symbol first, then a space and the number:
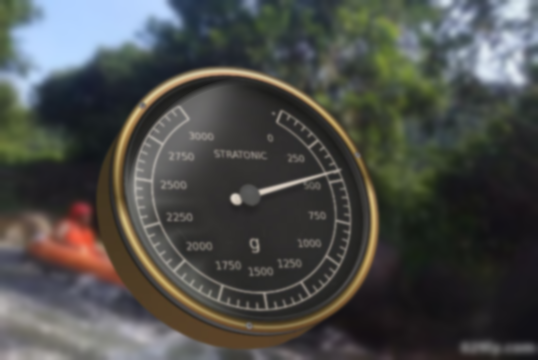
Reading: g 450
